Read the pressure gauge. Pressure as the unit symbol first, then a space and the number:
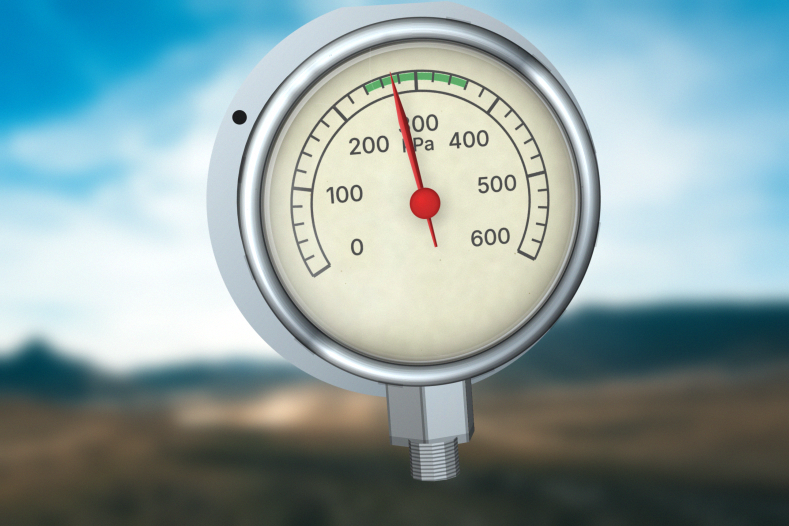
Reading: kPa 270
